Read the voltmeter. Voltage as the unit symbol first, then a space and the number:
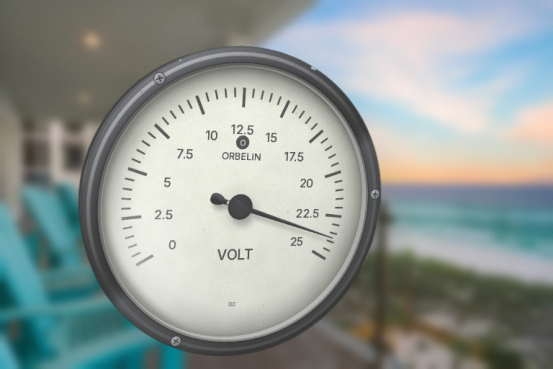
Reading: V 23.75
